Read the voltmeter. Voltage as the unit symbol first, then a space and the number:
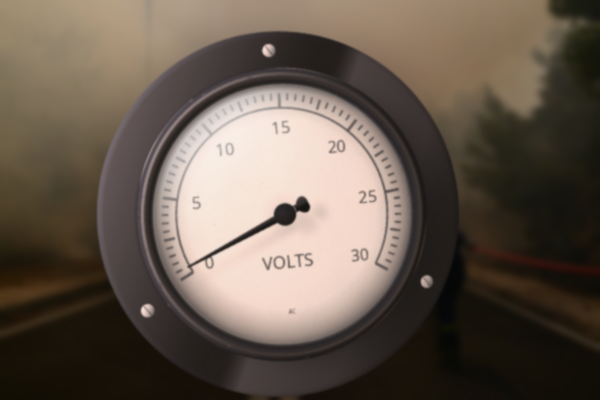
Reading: V 0.5
